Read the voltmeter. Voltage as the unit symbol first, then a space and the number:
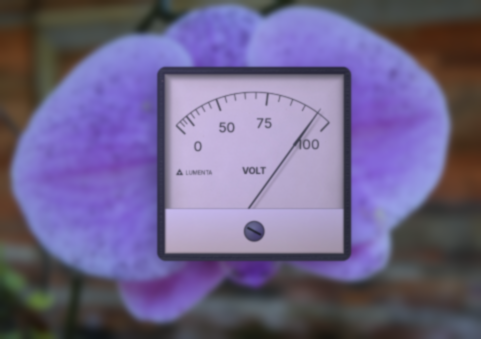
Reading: V 95
